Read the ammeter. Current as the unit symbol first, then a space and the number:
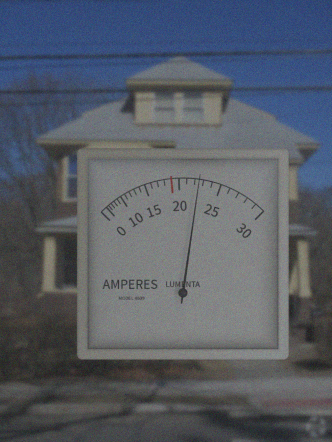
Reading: A 22.5
